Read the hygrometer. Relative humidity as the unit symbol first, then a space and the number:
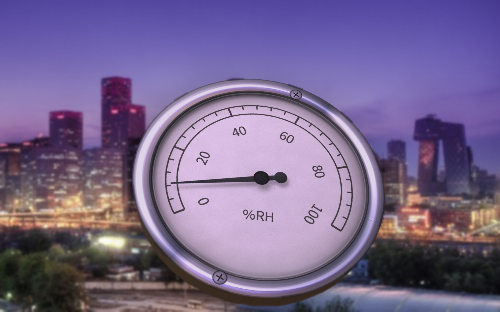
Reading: % 8
